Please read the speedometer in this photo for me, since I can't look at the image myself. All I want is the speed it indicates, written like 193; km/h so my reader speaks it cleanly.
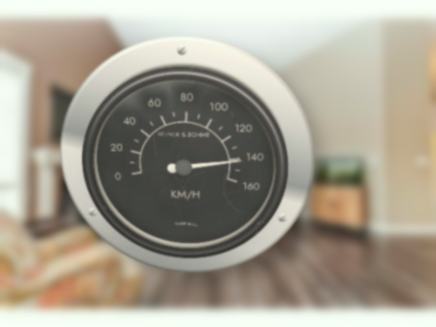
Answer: 140; km/h
